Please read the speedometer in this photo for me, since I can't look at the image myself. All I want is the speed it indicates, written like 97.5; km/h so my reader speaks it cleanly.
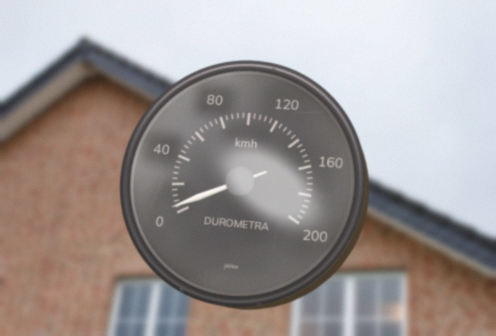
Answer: 4; km/h
